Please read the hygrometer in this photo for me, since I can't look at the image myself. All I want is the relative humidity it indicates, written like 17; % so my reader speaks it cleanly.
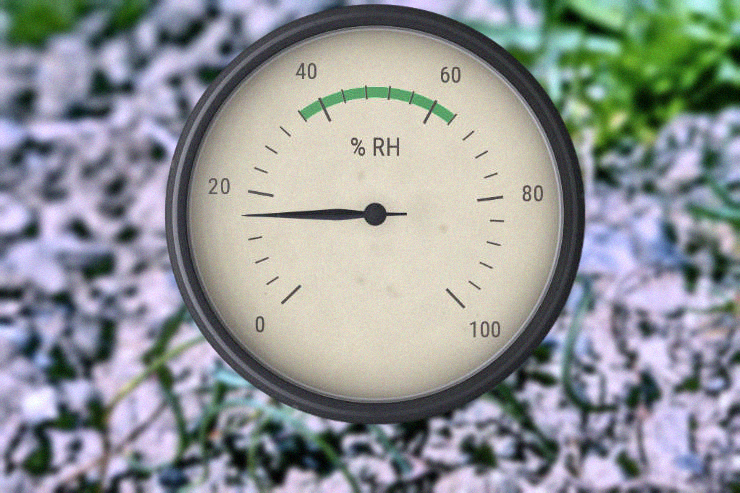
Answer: 16; %
